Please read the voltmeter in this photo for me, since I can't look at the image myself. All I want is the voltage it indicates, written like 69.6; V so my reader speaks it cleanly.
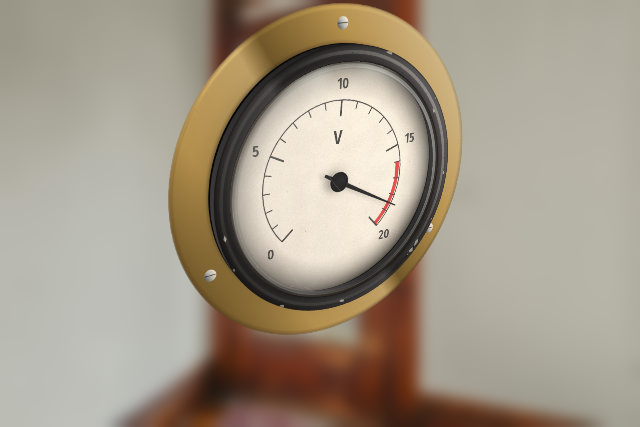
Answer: 18.5; V
